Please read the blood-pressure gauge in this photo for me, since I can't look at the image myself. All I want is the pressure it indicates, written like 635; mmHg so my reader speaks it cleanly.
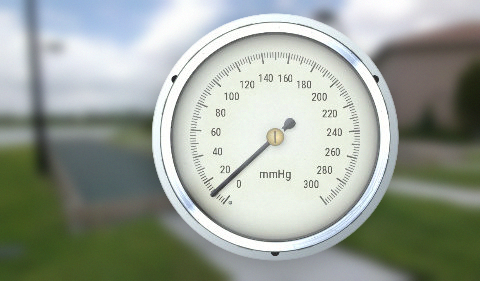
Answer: 10; mmHg
